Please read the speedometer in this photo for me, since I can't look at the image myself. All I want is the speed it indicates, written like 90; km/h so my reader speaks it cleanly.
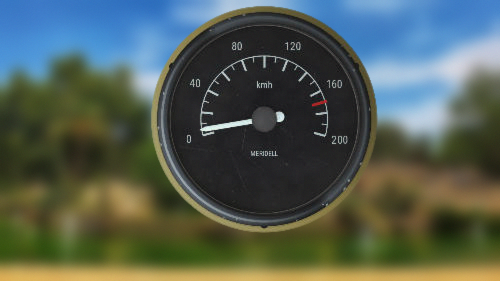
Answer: 5; km/h
